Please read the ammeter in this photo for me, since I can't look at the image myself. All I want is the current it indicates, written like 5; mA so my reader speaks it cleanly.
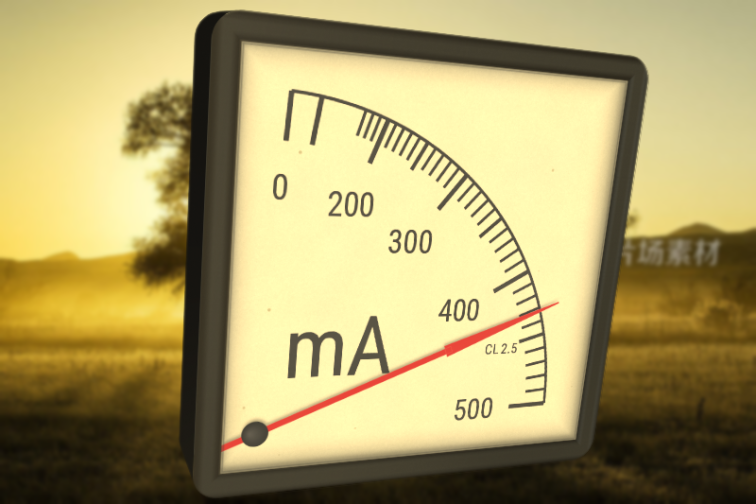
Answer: 430; mA
